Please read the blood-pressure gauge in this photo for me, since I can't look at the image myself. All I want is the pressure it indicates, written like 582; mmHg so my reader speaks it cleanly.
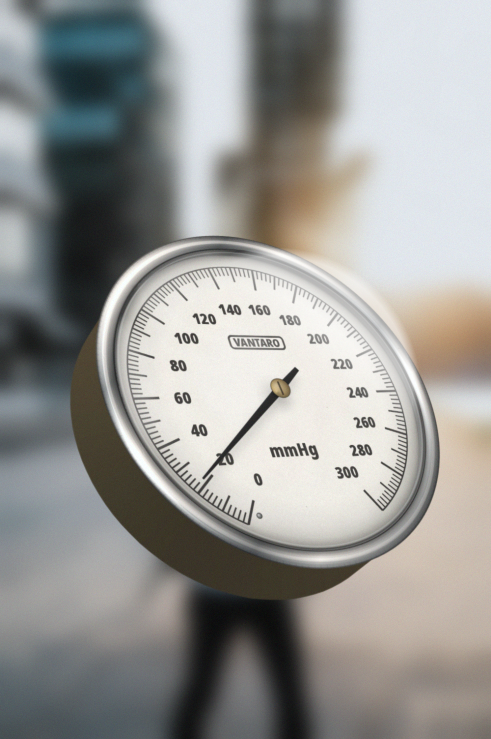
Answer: 22; mmHg
